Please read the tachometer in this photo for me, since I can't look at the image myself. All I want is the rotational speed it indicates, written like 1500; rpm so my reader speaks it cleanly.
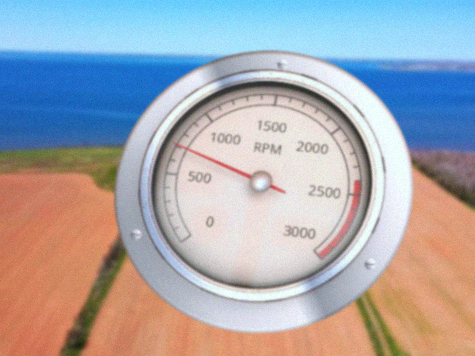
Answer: 700; rpm
